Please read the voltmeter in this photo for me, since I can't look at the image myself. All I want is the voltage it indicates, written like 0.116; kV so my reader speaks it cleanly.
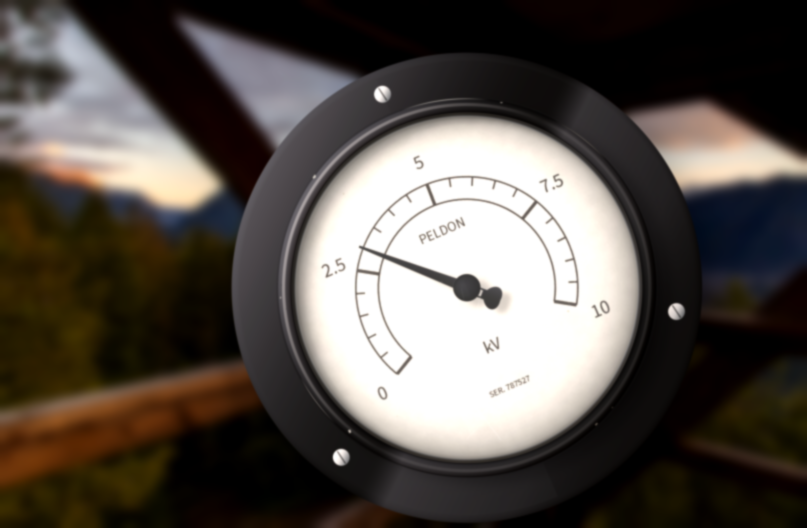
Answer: 3; kV
